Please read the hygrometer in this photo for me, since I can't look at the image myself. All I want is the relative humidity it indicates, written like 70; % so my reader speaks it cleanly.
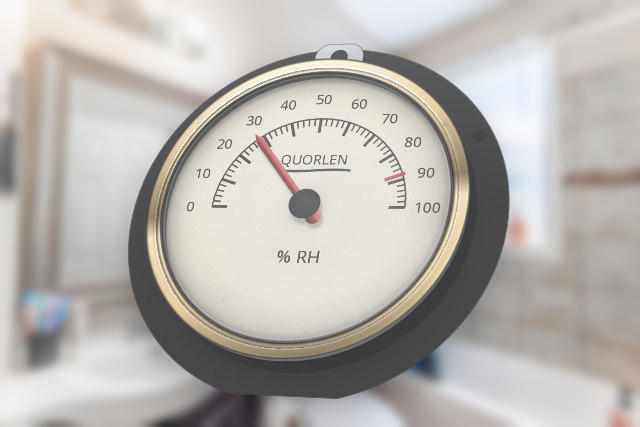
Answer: 28; %
